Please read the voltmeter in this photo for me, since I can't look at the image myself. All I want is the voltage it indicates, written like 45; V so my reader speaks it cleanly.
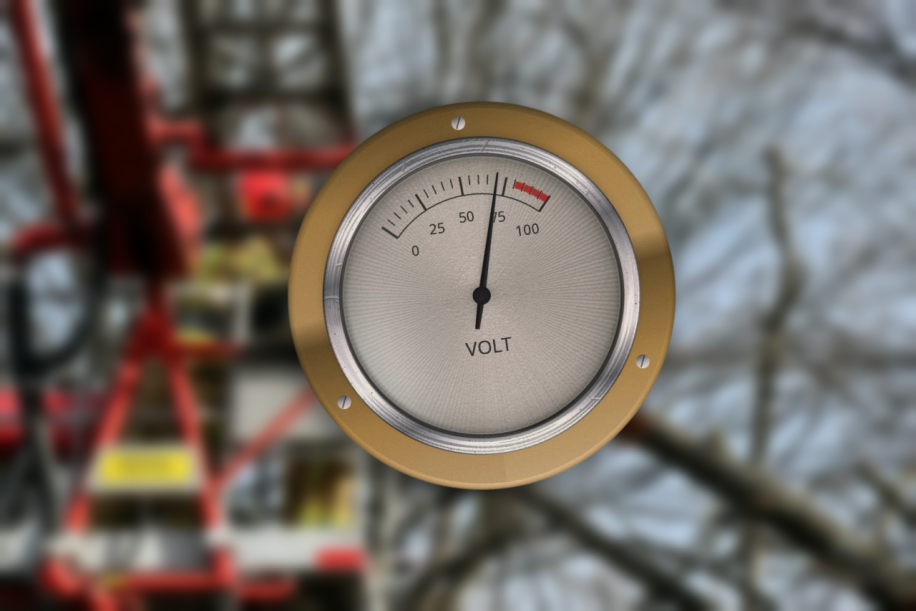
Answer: 70; V
